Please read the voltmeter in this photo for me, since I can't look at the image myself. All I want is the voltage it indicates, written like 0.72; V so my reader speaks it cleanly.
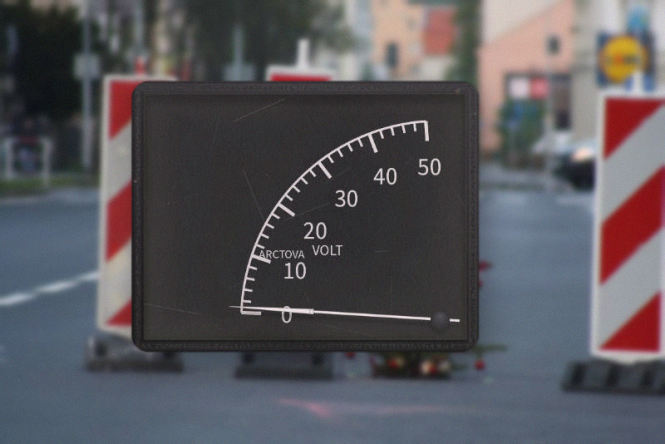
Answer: 1; V
